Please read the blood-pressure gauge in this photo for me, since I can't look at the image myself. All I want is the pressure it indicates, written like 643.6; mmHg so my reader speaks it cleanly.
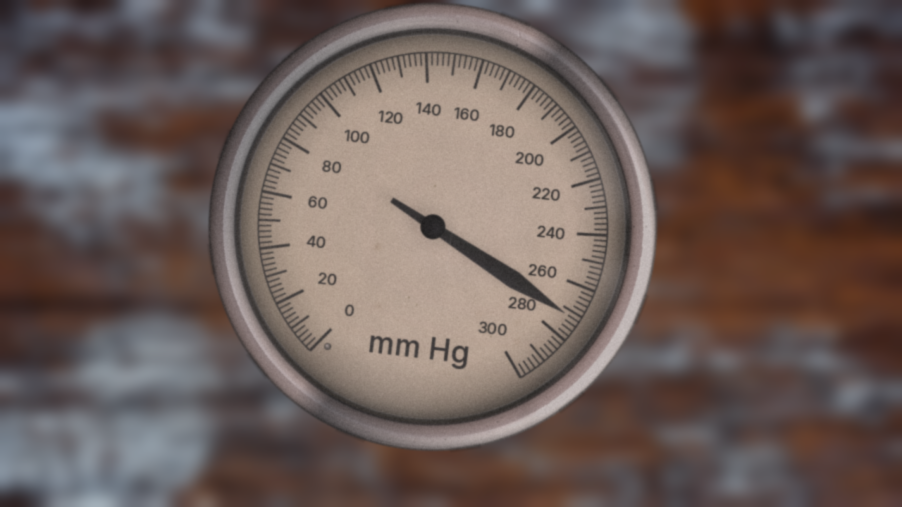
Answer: 272; mmHg
